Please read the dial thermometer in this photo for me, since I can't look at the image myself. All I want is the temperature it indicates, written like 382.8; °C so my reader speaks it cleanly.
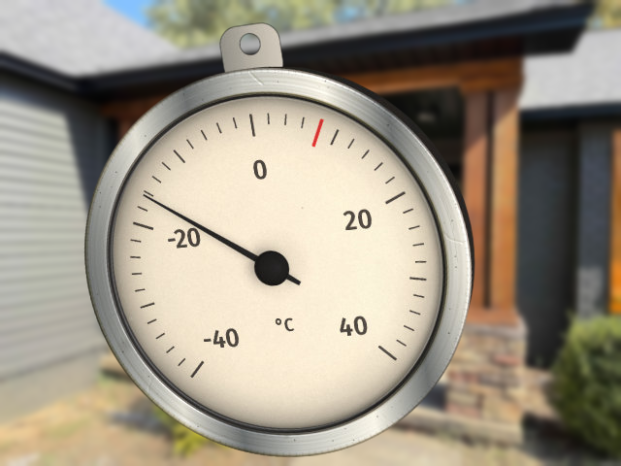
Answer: -16; °C
